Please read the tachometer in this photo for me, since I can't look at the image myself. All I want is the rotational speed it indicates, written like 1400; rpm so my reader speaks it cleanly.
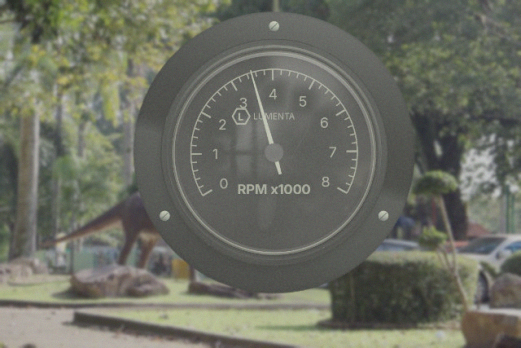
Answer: 3500; rpm
